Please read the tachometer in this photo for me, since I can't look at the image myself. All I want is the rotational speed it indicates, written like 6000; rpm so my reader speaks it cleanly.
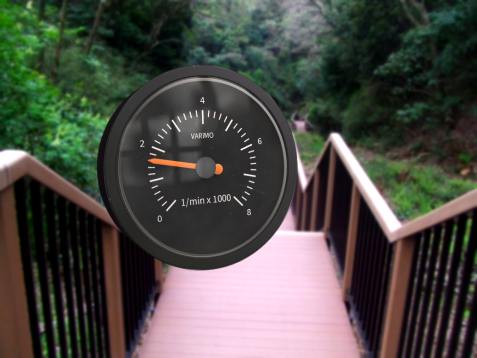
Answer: 1600; rpm
